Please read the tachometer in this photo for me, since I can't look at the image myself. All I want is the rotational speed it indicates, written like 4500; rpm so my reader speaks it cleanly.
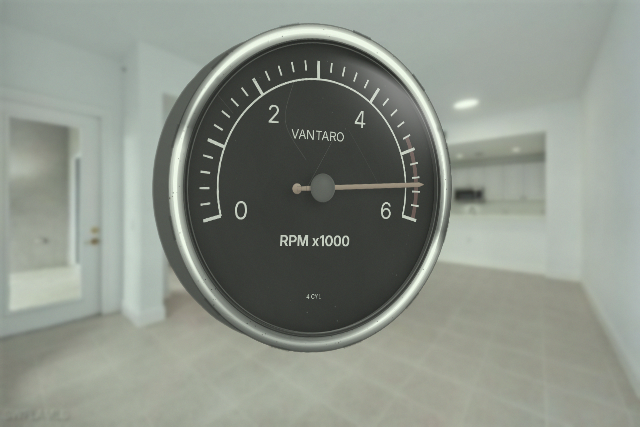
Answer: 5500; rpm
